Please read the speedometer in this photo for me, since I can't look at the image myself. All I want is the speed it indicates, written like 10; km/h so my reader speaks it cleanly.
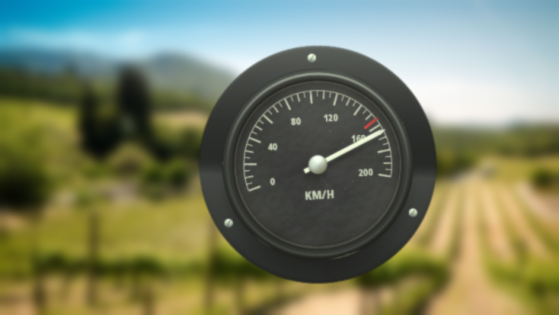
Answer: 165; km/h
